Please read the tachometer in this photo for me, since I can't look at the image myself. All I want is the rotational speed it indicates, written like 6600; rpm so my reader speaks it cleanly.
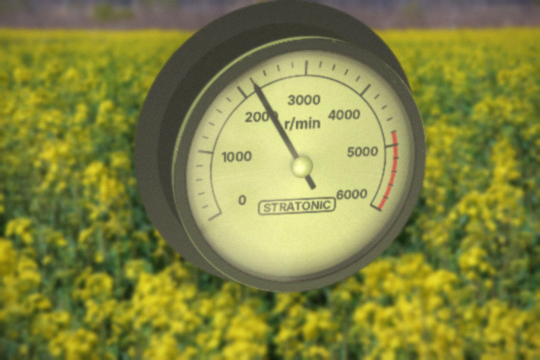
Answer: 2200; rpm
